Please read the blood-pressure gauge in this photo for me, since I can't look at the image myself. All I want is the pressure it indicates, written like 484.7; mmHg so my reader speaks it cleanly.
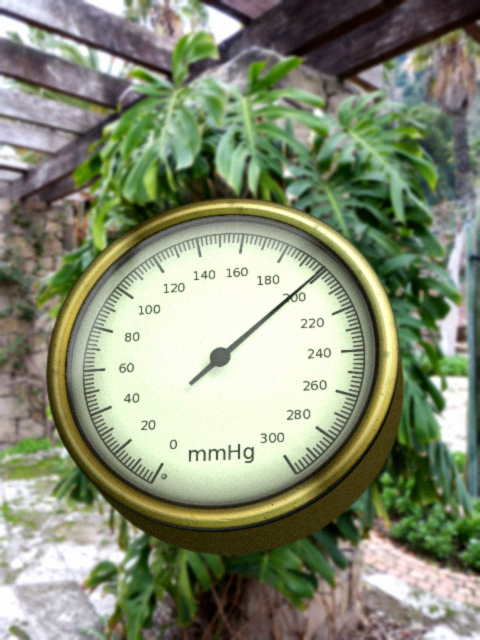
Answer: 200; mmHg
